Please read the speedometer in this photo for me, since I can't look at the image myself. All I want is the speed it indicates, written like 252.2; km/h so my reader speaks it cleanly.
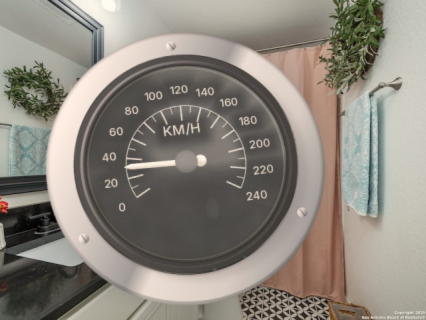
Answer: 30; km/h
